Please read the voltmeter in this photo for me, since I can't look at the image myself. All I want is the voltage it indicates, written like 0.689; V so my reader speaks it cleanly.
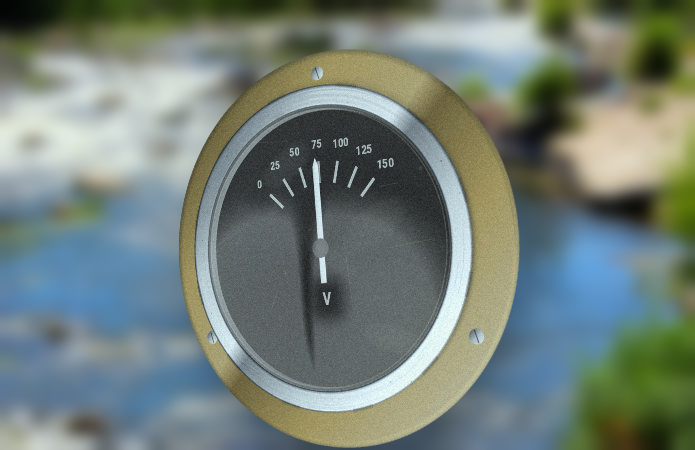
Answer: 75; V
